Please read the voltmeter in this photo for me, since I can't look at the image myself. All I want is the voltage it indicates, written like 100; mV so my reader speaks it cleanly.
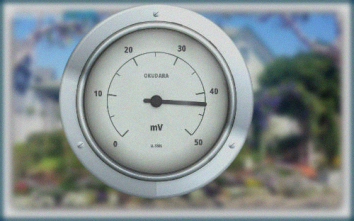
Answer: 42.5; mV
